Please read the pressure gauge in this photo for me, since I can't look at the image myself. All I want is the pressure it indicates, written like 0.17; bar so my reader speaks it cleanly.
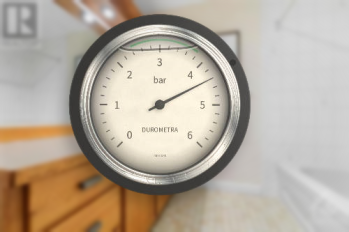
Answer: 4.4; bar
